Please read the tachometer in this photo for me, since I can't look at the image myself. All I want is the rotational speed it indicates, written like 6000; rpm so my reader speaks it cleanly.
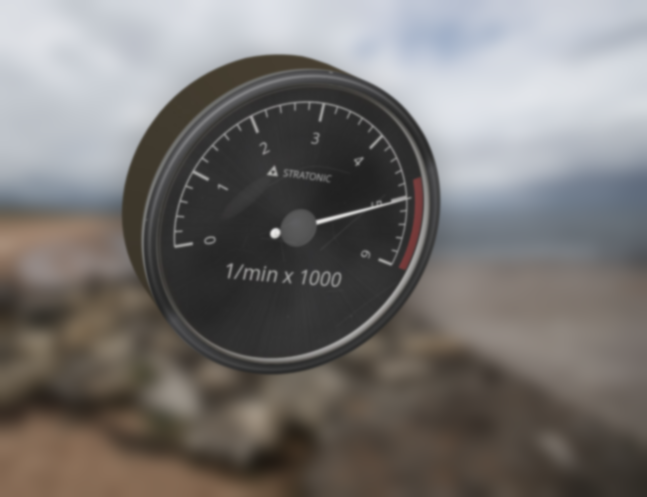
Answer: 5000; rpm
